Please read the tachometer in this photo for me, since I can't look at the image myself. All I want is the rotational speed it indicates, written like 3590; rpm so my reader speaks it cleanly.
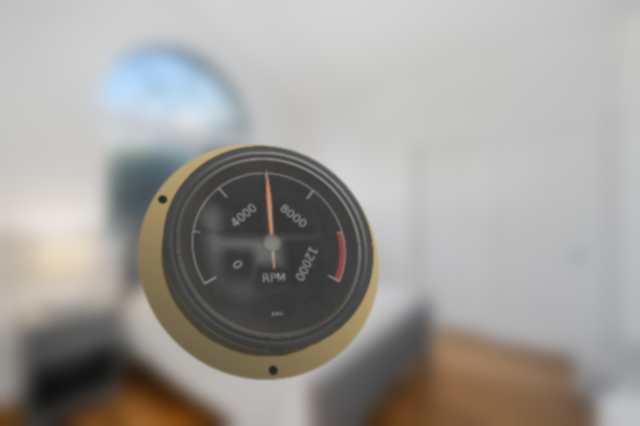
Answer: 6000; rpm
